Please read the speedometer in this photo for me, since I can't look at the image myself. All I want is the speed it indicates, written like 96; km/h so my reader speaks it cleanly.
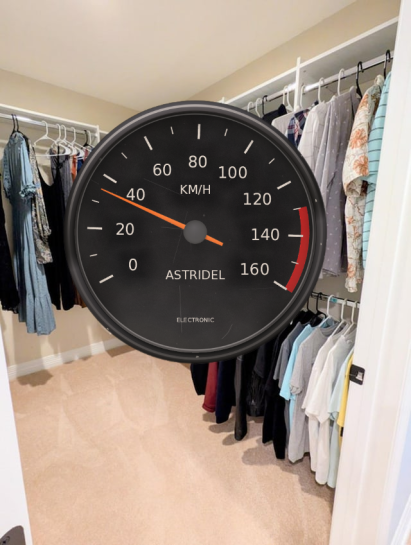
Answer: 35; km/h
